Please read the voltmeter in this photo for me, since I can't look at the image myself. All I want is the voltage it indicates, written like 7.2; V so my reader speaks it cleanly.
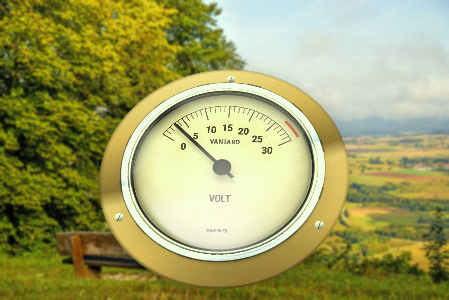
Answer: 3; V
